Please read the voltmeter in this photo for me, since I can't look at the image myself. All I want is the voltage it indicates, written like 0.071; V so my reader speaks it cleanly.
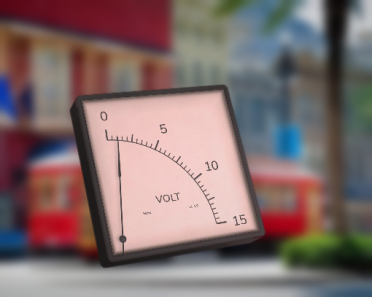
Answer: 1; V
